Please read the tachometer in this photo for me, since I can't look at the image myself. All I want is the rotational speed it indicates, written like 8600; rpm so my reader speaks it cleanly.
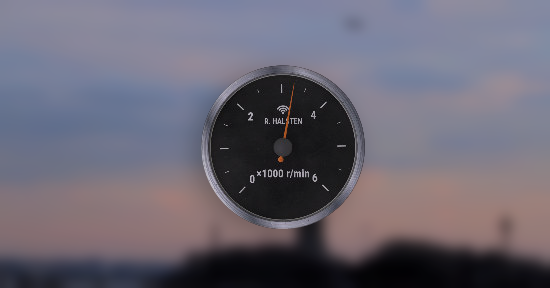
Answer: 3250; rpm
